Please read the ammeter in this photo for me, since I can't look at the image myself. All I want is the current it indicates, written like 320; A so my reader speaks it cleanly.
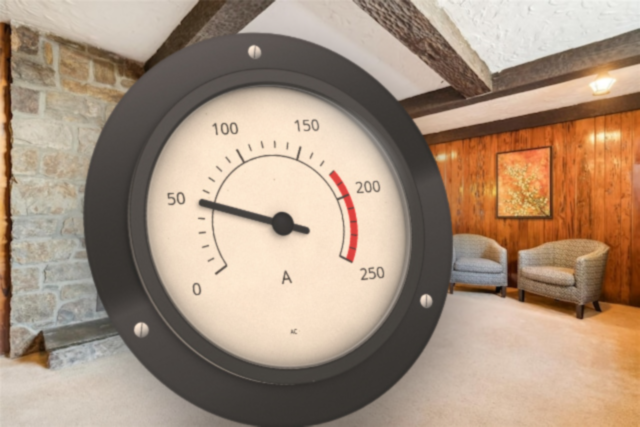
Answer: 50; A
